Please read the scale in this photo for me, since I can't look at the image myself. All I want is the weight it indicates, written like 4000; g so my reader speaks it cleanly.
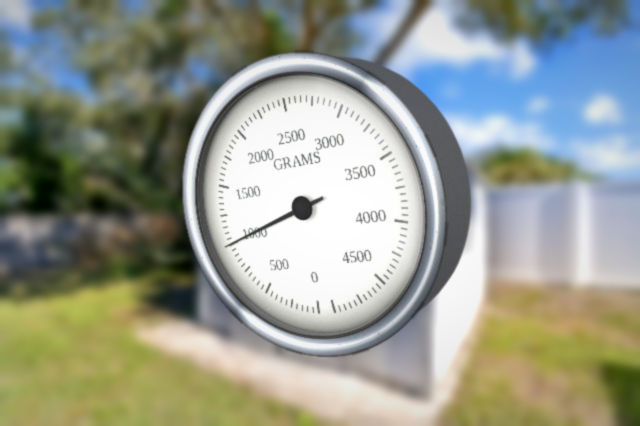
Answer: 1000; g
